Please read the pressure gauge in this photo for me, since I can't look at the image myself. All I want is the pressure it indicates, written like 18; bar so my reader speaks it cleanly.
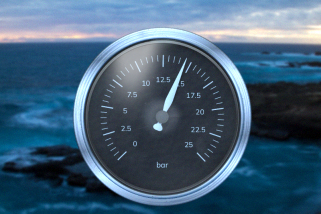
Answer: 14.5; bar
